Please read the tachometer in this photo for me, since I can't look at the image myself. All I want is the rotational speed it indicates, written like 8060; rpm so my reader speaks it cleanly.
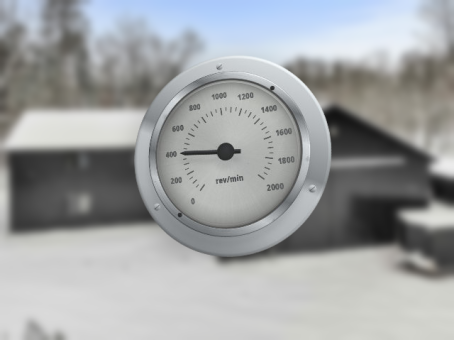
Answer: 400; rpm
